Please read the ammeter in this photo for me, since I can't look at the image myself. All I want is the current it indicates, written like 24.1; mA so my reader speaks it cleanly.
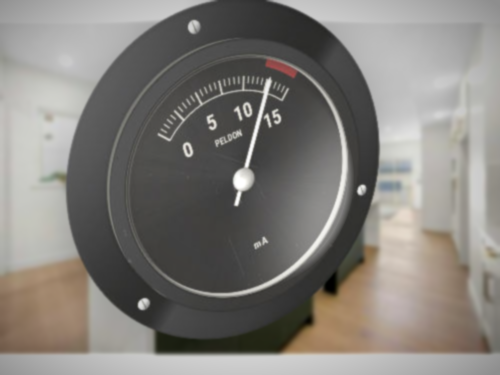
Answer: 12.5; mA
